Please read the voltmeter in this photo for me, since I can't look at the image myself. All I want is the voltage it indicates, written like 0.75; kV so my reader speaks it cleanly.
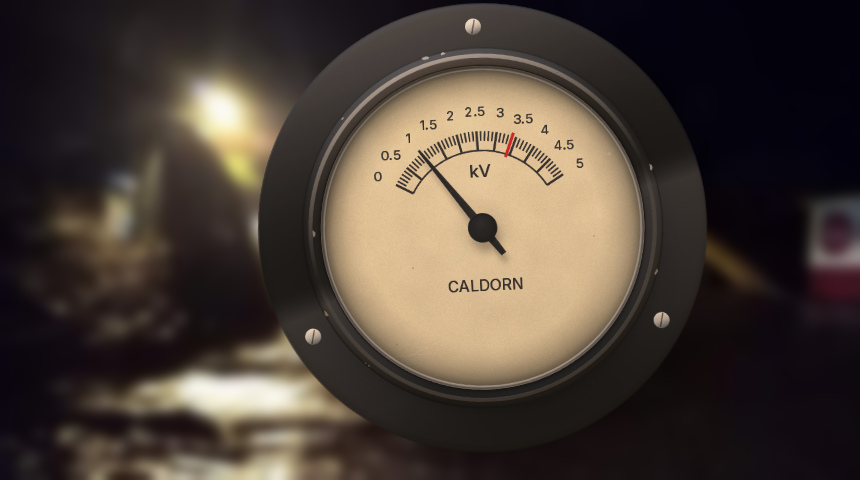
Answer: 1; kV
